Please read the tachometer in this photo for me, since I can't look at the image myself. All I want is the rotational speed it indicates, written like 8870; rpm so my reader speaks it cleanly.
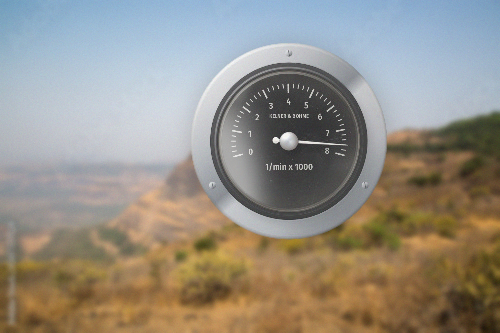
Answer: 7600; rpm
